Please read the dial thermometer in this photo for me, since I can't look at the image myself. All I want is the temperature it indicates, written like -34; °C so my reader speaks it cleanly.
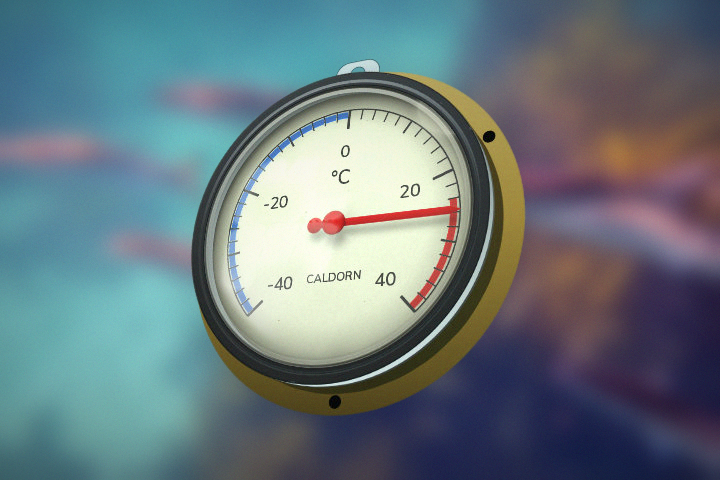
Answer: 26; °C
